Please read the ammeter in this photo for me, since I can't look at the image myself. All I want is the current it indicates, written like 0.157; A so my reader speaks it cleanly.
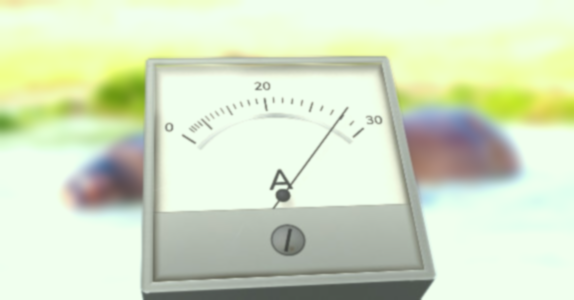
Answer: 28; A
